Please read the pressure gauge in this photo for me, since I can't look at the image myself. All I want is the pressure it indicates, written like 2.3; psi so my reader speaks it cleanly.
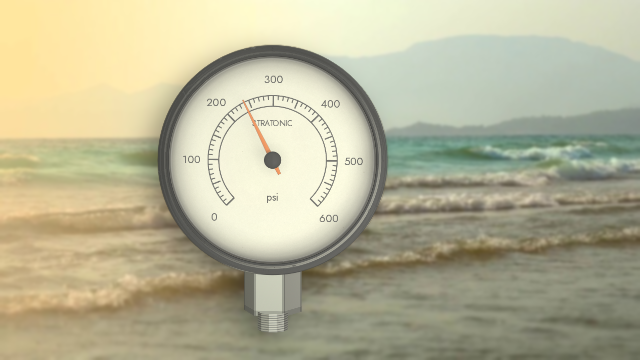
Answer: 240; psi
